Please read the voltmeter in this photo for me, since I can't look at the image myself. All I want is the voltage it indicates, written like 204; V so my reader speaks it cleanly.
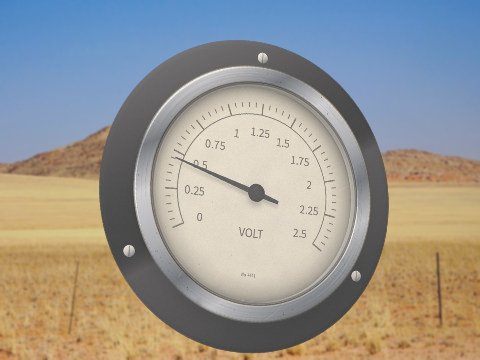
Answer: 0.45; V
